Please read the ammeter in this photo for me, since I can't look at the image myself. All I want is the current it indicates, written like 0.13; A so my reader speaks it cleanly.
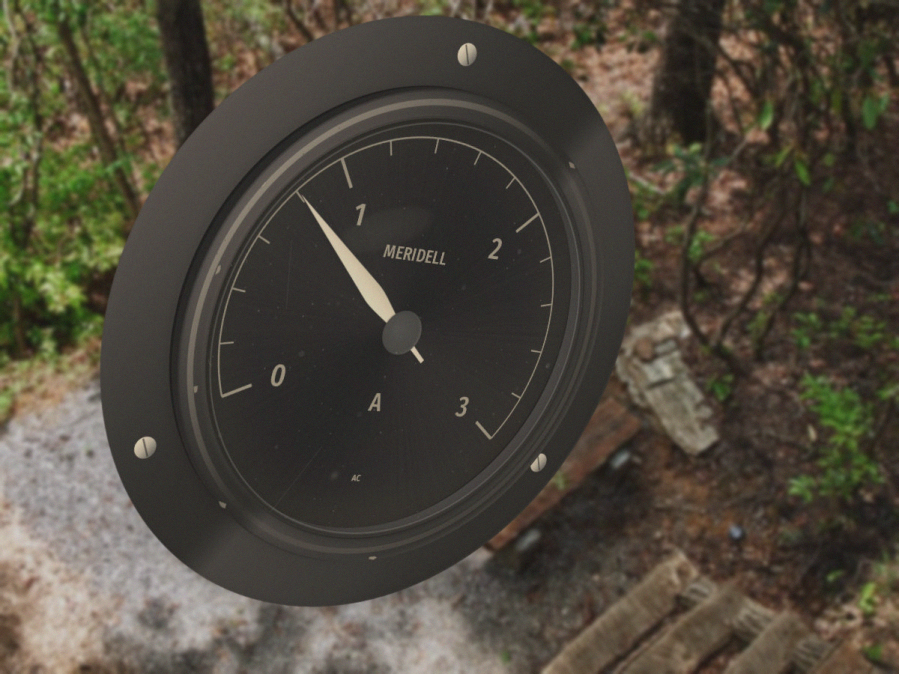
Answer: 0.8; A
